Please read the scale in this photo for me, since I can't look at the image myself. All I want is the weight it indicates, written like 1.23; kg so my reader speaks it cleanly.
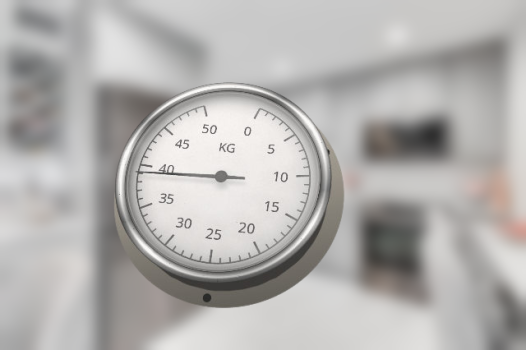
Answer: 39; kg
